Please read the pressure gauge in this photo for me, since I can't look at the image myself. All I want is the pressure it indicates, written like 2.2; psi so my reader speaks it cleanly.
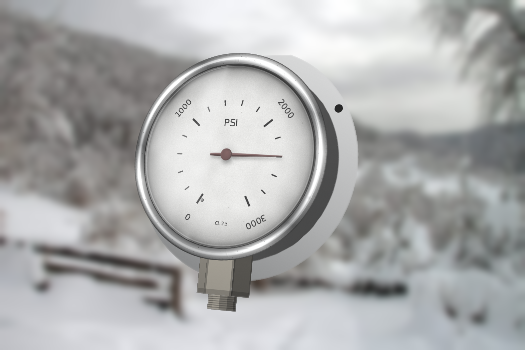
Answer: 2400; psi
